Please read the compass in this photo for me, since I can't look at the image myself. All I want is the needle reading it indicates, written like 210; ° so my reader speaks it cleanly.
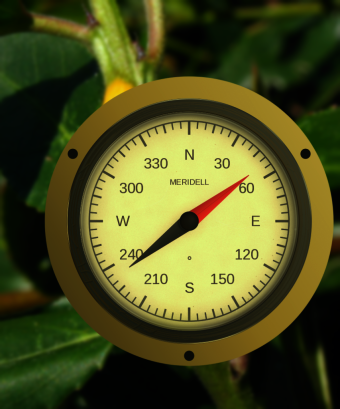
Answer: 52.5; °
